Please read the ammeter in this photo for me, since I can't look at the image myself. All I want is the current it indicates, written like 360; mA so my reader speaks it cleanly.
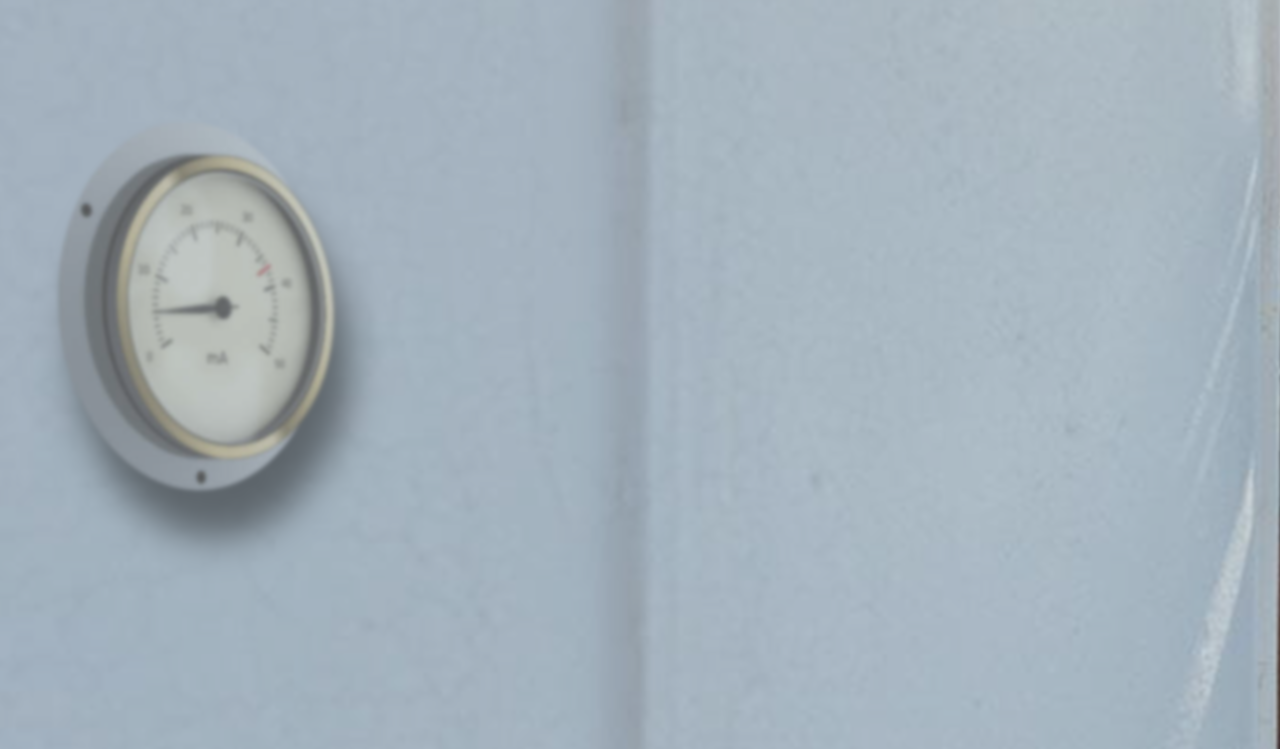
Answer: 5; mA
